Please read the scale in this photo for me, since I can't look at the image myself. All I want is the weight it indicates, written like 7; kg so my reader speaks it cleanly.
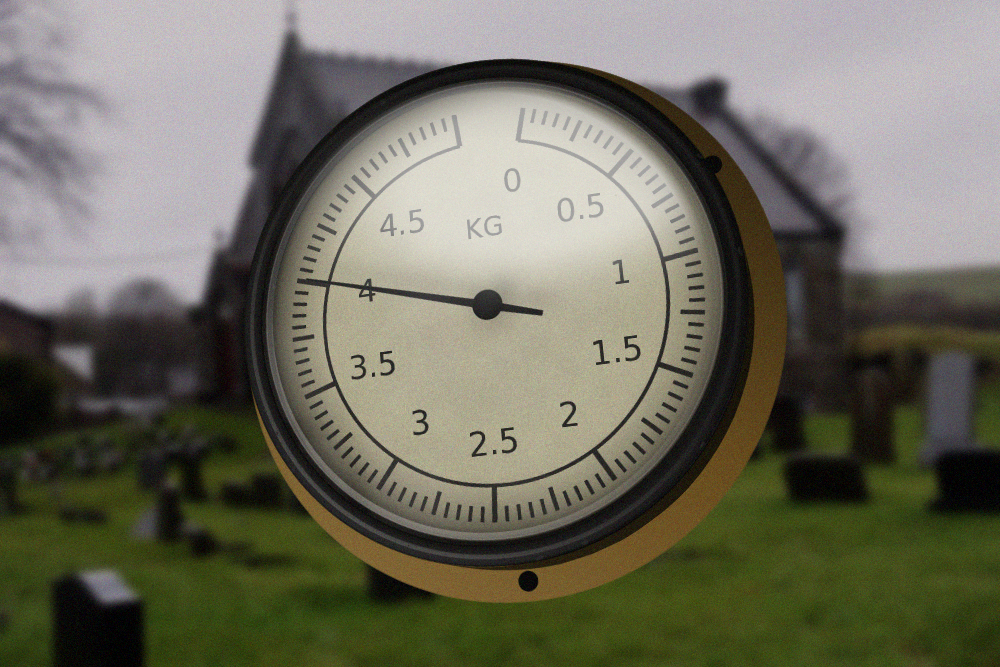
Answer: 4; kg
